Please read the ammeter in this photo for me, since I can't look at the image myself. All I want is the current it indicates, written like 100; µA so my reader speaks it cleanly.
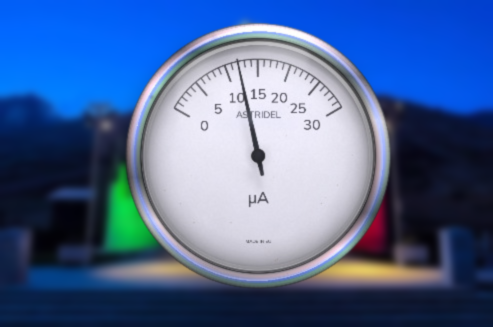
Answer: 12; µA
